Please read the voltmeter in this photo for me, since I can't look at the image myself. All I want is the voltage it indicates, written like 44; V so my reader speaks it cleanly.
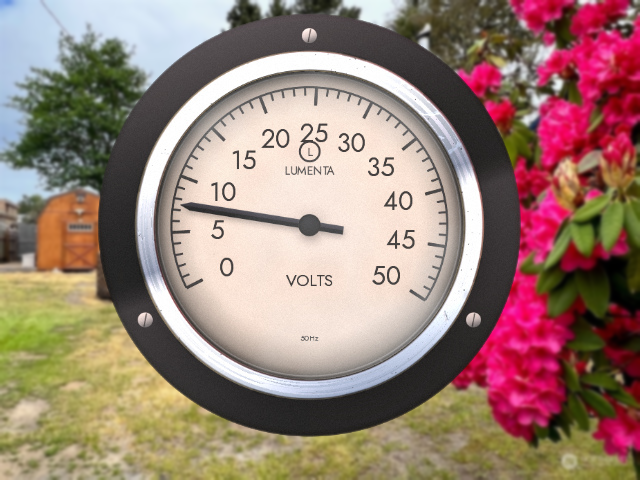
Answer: 7.5; V
